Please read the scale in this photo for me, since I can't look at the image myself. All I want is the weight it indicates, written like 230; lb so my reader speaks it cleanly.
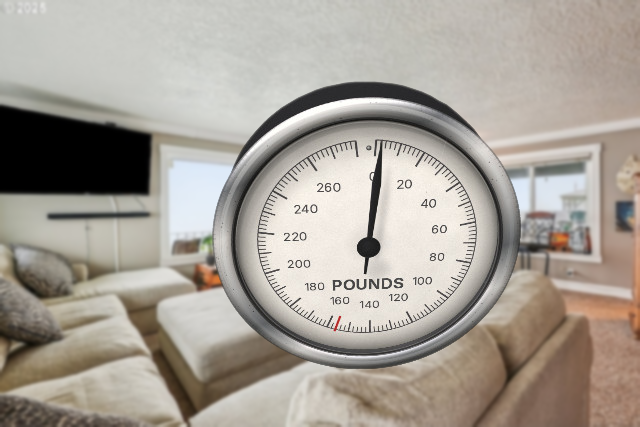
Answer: 2; lb
